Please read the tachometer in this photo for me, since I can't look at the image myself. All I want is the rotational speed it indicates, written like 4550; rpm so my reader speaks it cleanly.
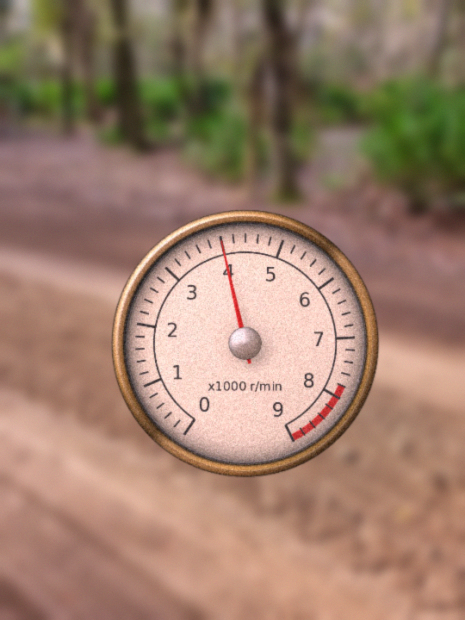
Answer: 4000; rpm
